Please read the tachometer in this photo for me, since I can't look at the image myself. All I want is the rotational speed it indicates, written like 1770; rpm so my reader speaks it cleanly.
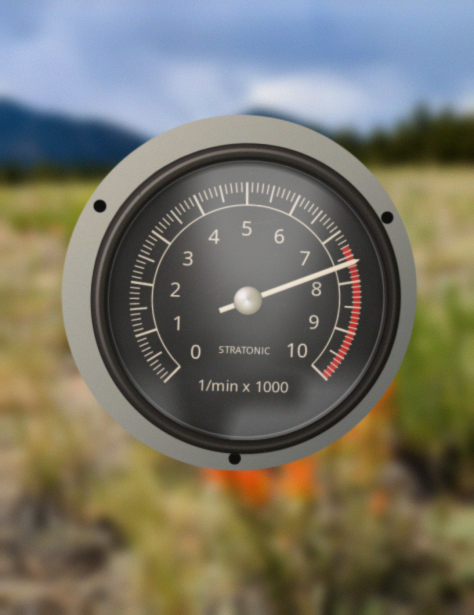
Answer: 7600; rpm
